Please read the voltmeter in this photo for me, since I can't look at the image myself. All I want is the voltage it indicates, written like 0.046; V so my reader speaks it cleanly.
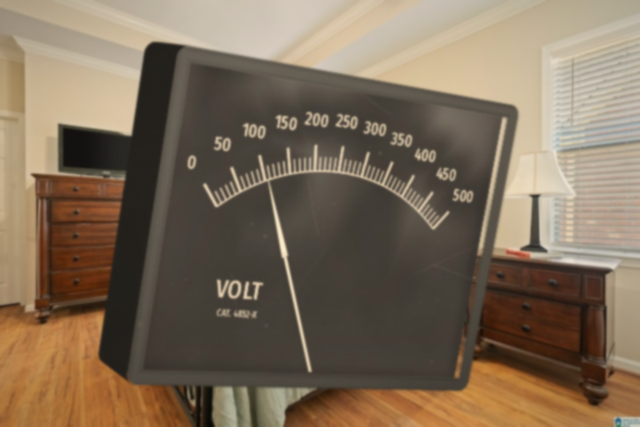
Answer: 100; V
